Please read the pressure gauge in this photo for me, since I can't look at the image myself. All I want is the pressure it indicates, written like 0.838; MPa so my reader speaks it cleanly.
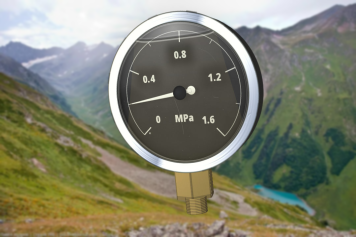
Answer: 0.2; MPa
